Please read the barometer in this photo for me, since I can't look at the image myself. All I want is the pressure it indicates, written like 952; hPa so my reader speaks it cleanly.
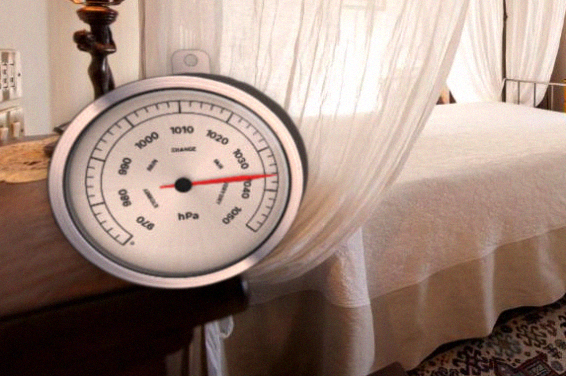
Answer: 1036; hPa
